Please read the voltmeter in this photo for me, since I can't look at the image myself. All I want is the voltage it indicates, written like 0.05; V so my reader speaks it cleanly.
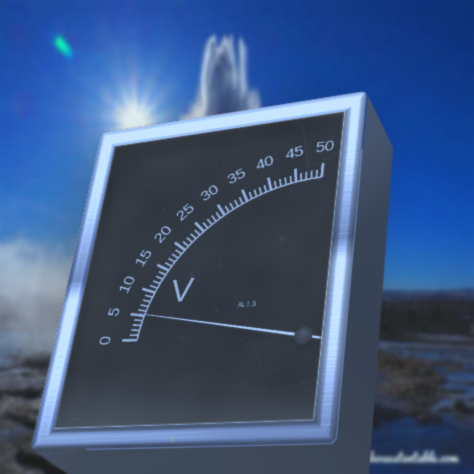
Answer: 5; V
